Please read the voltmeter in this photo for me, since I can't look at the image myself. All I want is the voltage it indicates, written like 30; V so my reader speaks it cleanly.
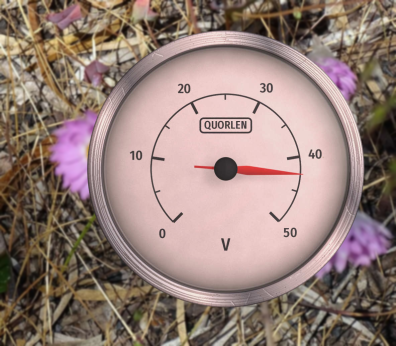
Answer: 42.5; V
